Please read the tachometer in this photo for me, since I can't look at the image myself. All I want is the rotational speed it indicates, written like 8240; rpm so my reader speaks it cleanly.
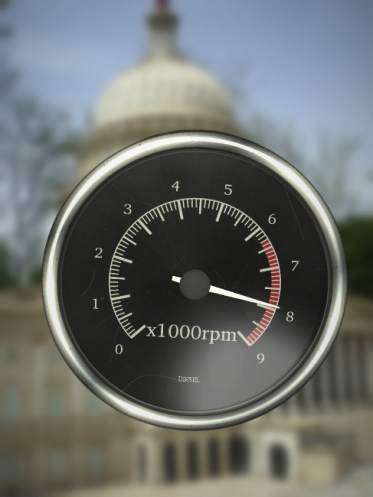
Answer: 7900; rpm
